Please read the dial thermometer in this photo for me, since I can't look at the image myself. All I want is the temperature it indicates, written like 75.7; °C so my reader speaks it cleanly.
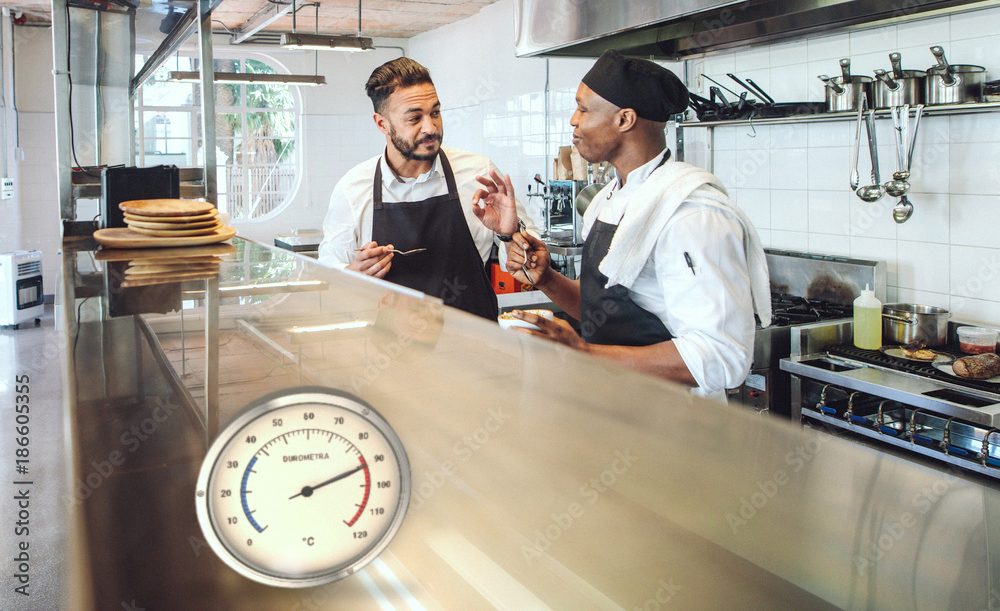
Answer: 90; °C
